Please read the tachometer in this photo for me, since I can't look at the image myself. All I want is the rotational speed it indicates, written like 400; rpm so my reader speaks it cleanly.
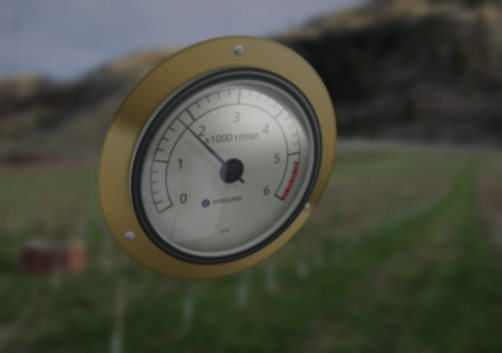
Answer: 1800; rpm
